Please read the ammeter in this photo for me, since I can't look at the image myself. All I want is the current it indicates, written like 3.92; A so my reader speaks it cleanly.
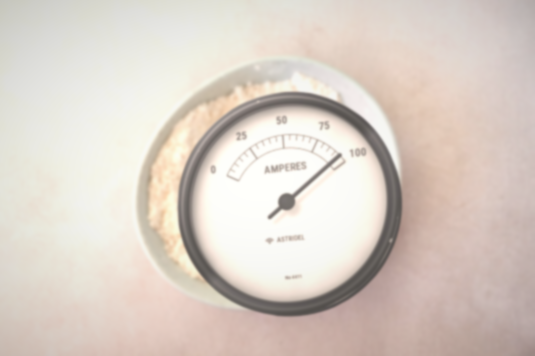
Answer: 95; A
